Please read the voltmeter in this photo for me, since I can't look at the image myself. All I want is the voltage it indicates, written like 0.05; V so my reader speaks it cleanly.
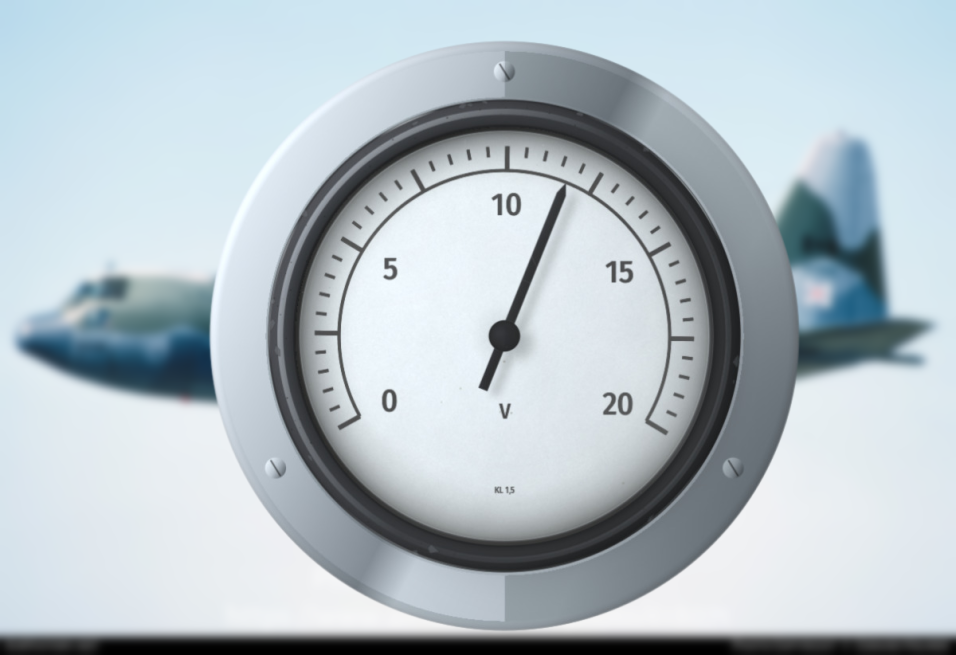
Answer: 11.75; V
